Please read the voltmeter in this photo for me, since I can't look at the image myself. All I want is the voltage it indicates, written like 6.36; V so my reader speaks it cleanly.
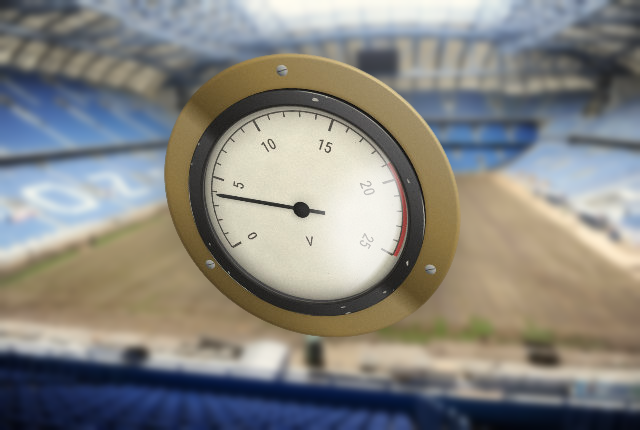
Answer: 4; V
